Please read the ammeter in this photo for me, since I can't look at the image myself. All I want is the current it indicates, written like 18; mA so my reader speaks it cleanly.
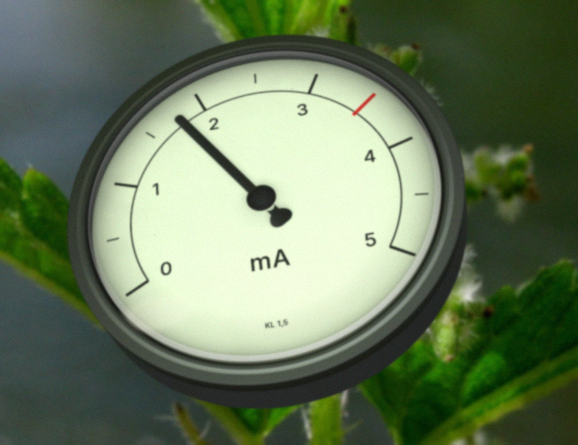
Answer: 1.75; mA
